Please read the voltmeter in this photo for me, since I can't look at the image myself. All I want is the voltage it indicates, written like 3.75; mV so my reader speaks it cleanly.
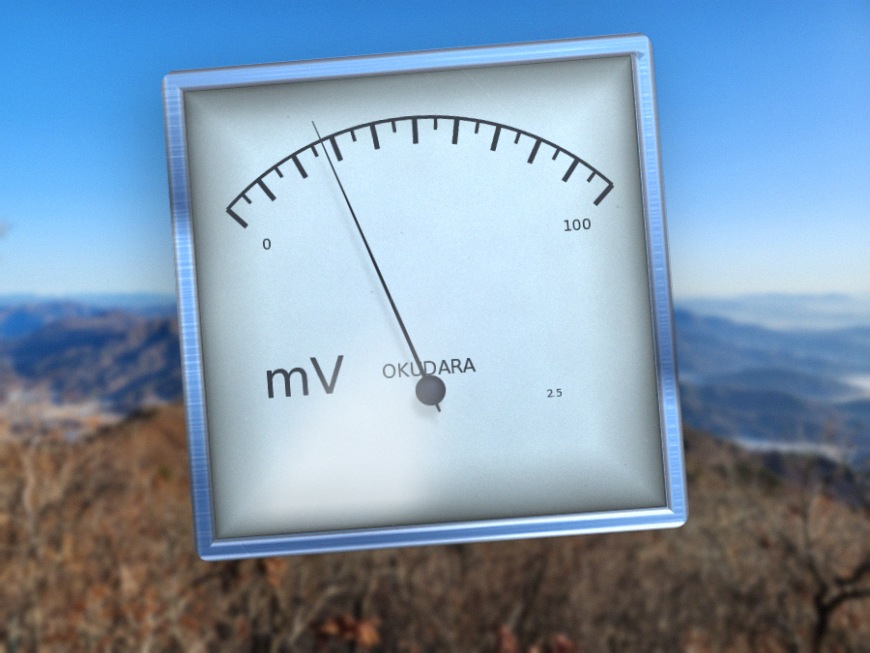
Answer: 27.5; mV
